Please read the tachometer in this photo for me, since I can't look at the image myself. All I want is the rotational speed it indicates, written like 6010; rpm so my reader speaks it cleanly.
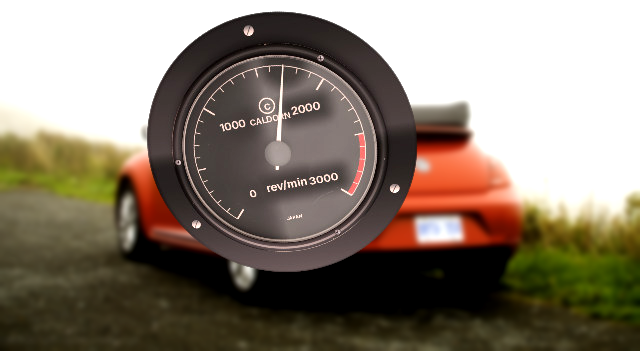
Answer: 1700; rpm
